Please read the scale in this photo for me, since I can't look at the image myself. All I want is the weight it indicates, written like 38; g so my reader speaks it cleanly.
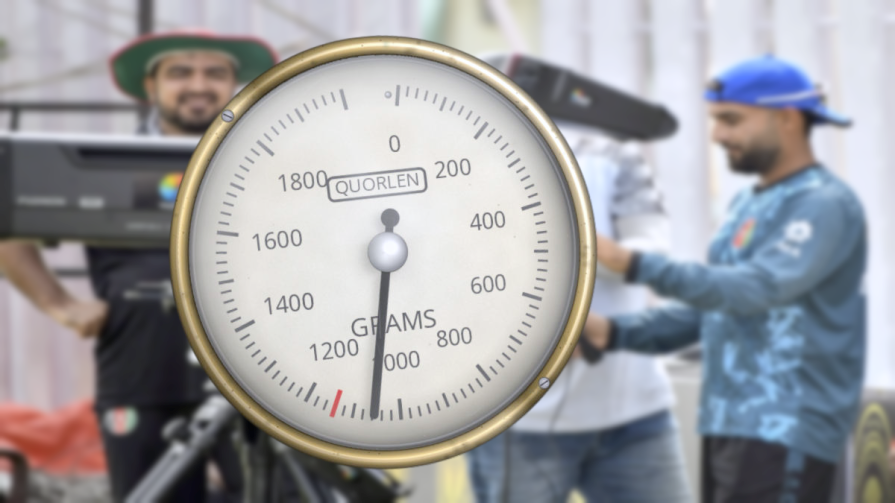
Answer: 1060; g
